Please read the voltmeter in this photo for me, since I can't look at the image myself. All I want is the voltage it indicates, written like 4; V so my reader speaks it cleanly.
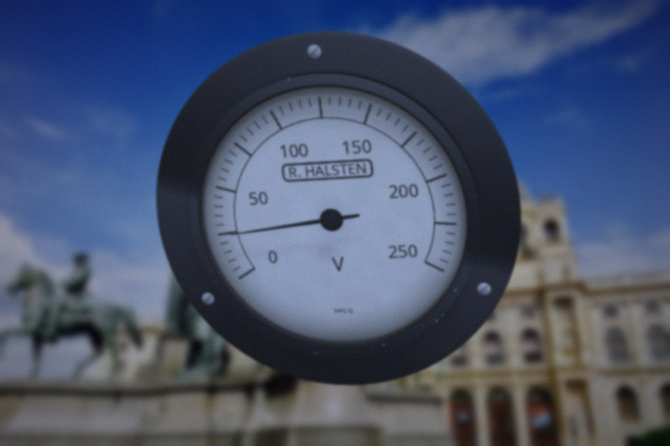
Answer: 25; V
